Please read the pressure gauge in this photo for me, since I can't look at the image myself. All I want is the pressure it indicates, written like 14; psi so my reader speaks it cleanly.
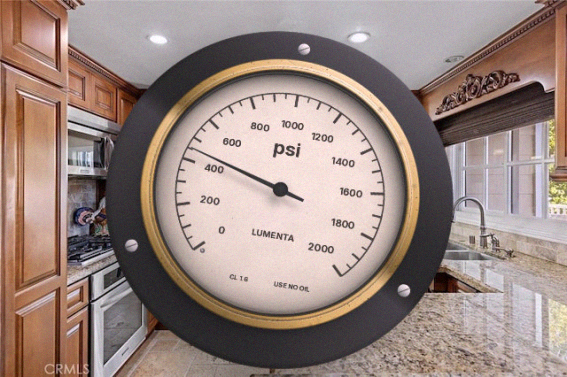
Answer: 450; psi
